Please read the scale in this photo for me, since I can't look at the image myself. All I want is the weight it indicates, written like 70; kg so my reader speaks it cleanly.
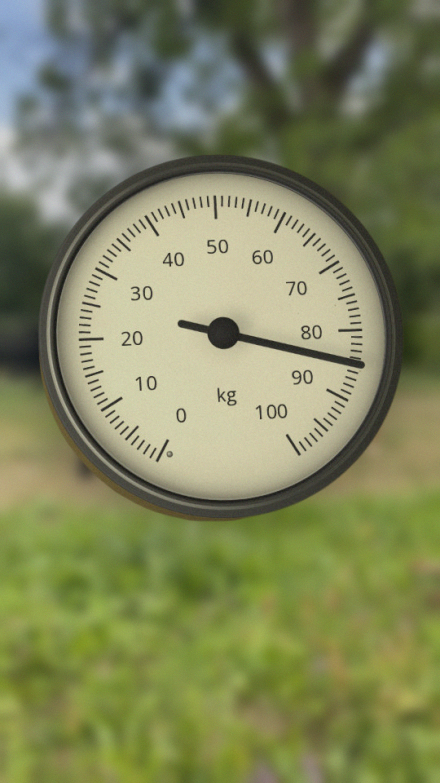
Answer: 85; kg
